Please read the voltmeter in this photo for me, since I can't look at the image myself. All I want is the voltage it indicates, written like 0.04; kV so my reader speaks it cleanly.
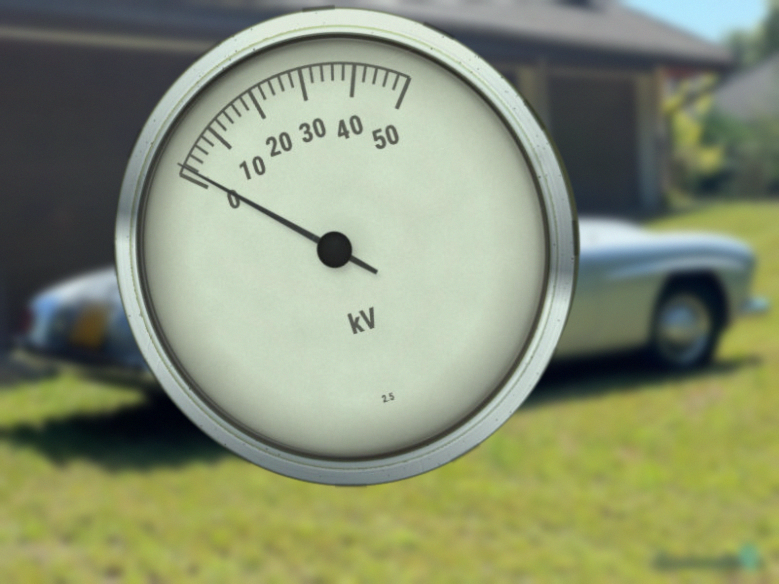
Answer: 2; kV
